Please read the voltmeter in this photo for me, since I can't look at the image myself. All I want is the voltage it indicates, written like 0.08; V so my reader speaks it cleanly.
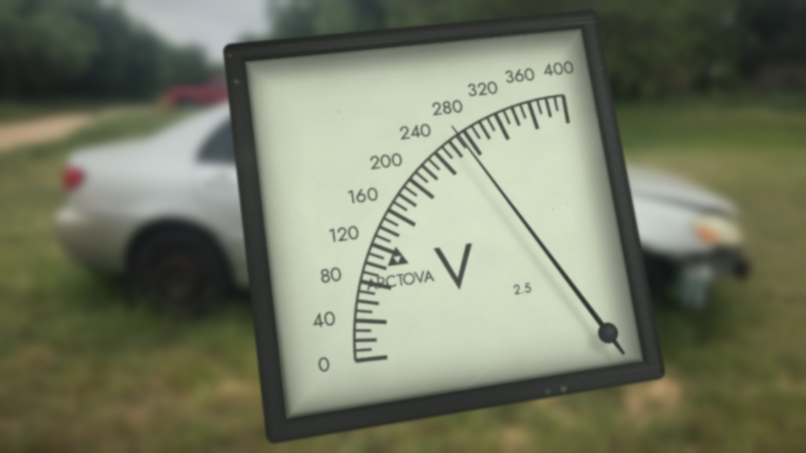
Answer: 270; V
